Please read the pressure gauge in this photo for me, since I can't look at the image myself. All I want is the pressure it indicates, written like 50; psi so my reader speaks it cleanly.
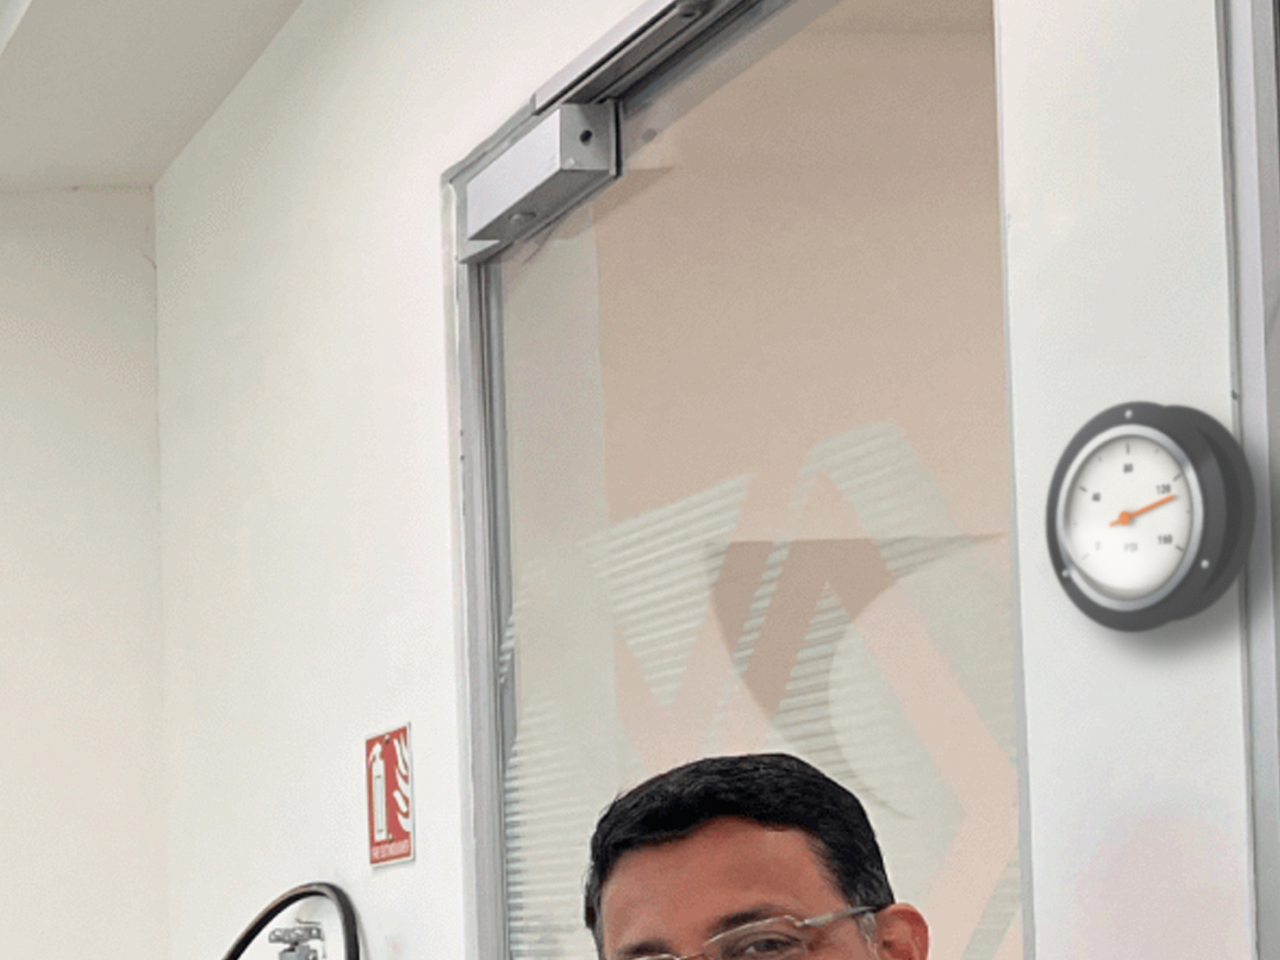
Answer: 130; psi
